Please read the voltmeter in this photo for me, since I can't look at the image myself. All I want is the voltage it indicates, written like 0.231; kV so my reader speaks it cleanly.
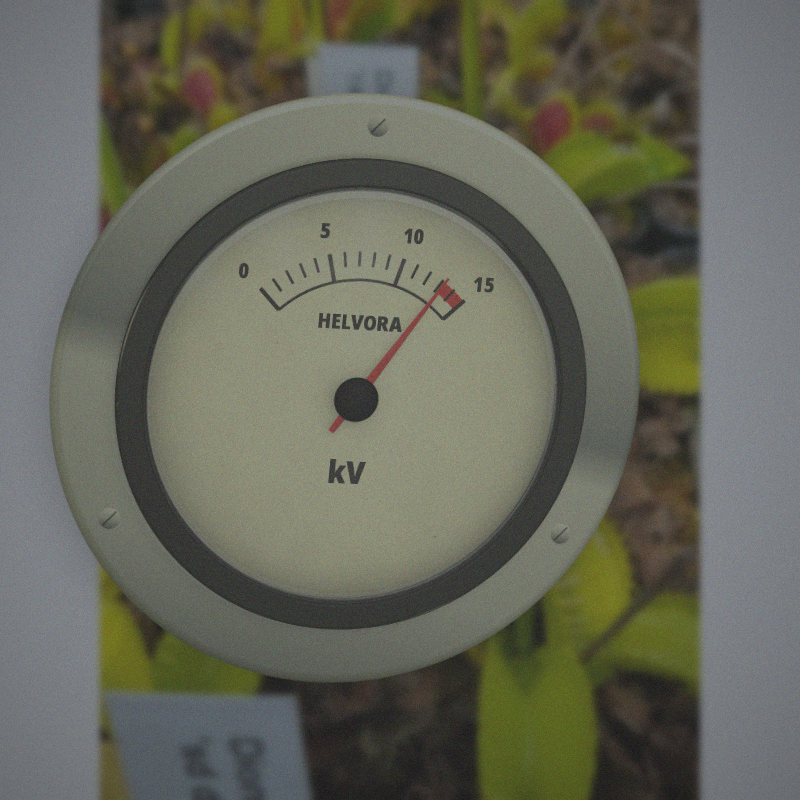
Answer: 13; kV
